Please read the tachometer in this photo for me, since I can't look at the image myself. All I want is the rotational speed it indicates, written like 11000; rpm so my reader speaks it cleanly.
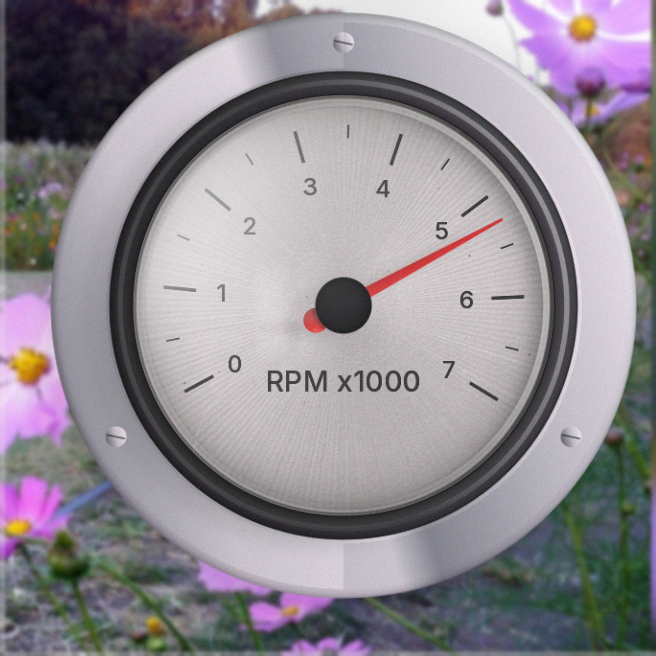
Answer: 5250; rpm
